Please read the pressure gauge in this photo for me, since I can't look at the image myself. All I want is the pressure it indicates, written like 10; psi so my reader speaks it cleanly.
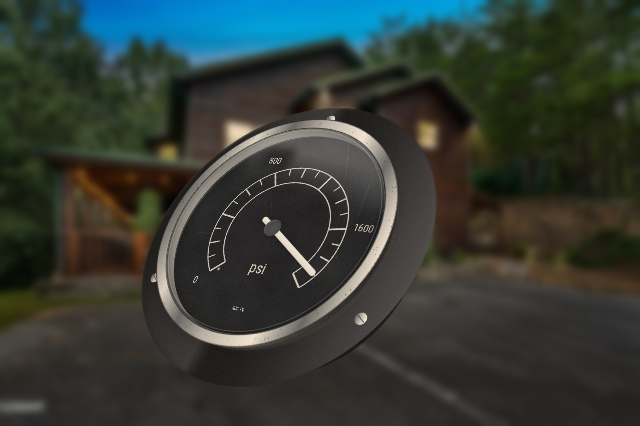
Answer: 1900; psi
